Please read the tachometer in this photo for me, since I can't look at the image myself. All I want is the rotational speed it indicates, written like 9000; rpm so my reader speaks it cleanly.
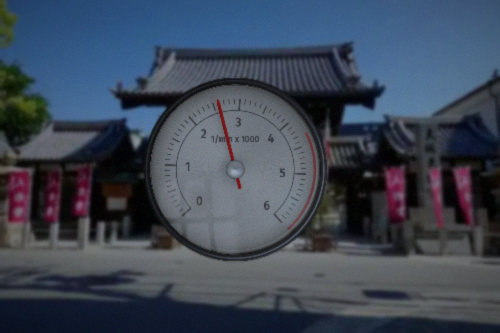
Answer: 2600; rpm
